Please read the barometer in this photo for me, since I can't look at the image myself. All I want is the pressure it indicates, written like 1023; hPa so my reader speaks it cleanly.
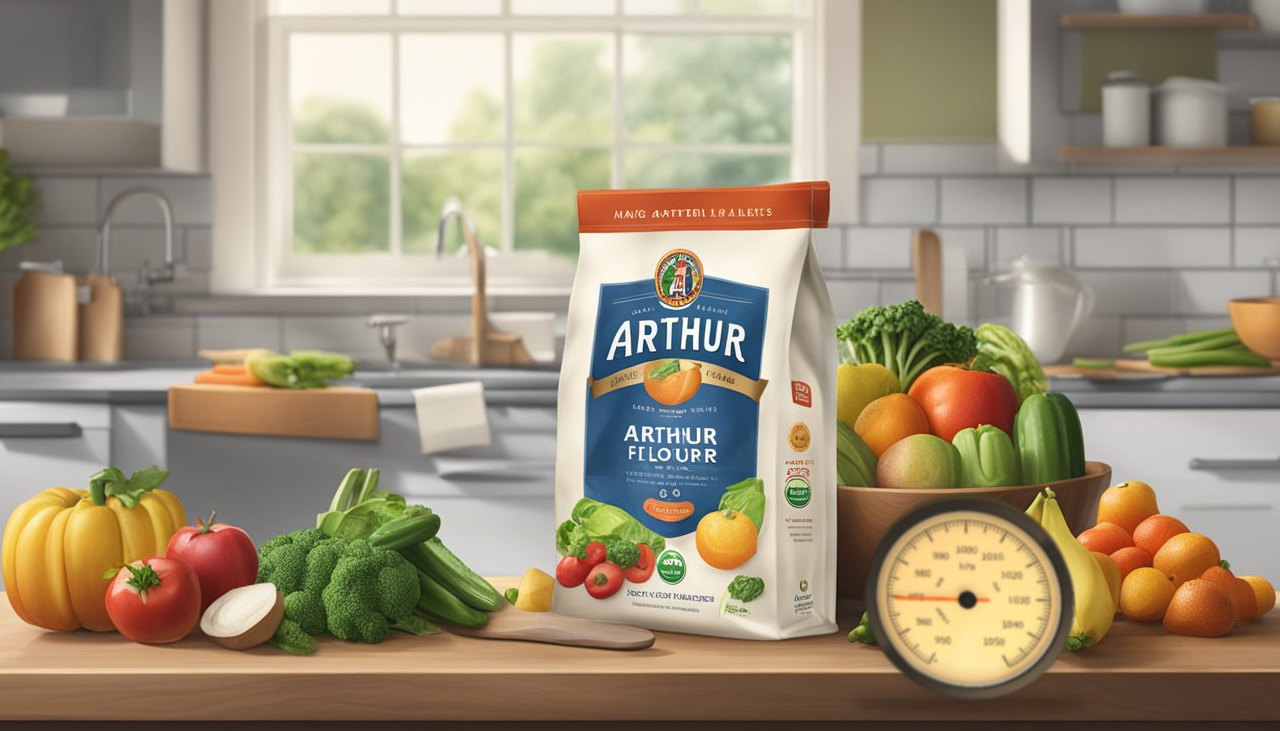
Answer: 970; hPa
